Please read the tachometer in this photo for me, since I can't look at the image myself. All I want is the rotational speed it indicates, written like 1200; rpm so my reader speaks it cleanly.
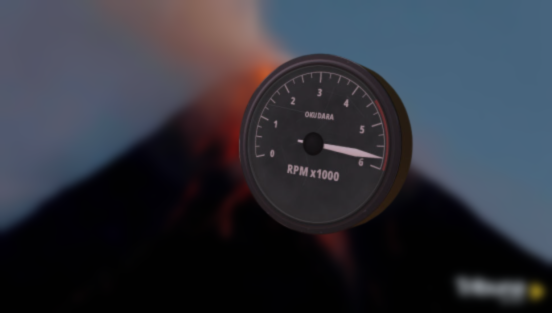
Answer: 5750; rpm
